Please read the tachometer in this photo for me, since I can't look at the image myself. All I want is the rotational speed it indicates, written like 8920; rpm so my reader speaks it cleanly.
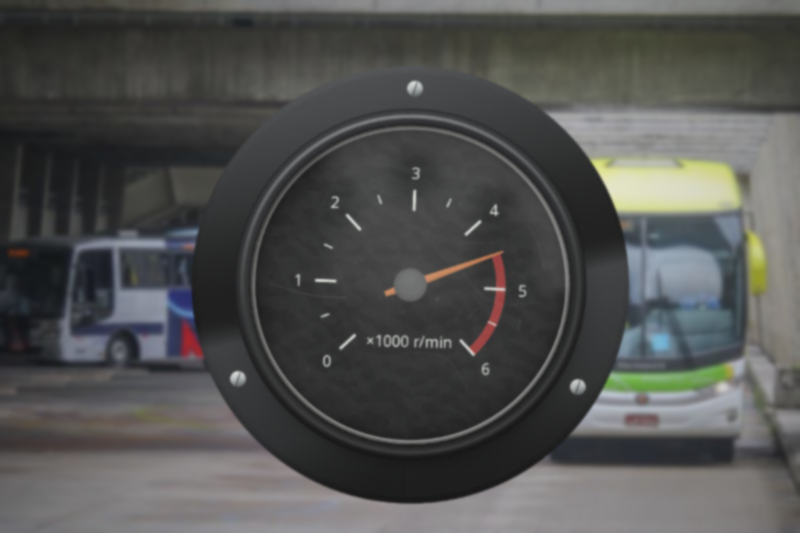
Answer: 4500; rpm
